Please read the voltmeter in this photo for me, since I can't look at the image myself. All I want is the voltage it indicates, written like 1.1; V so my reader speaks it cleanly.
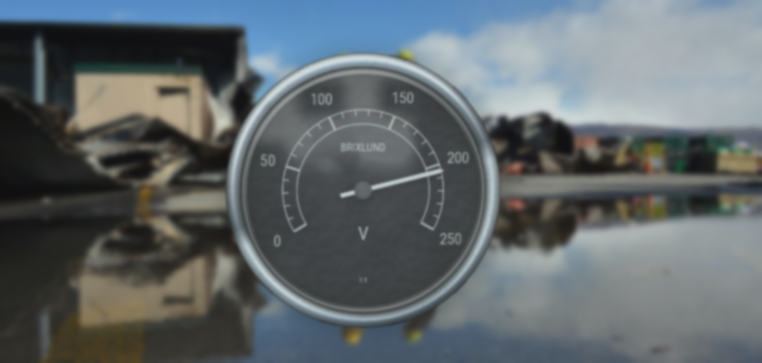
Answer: 205; V
